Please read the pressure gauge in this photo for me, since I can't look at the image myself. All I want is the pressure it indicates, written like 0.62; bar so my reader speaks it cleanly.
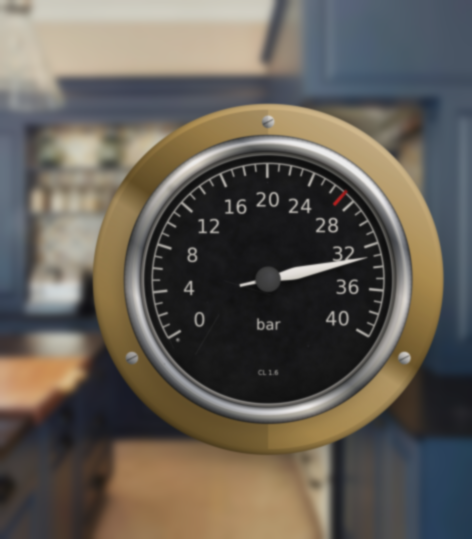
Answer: 33; bar
